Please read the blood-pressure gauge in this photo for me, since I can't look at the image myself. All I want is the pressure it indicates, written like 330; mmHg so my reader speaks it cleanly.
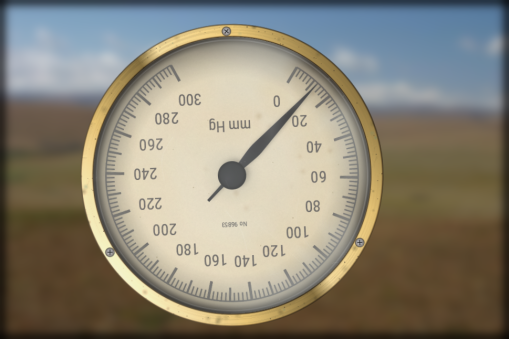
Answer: 12; mmHg
